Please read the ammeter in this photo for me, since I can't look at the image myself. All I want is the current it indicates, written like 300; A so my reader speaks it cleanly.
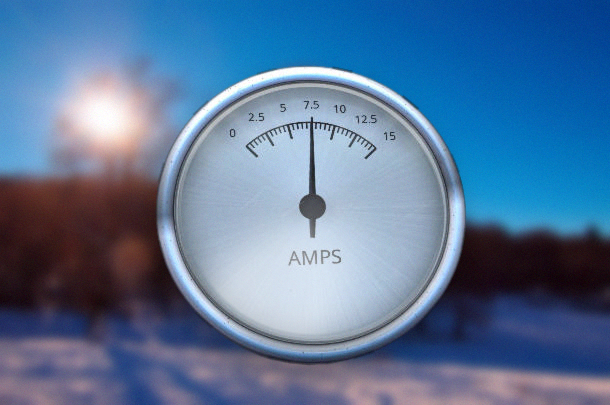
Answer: 7.5; A
